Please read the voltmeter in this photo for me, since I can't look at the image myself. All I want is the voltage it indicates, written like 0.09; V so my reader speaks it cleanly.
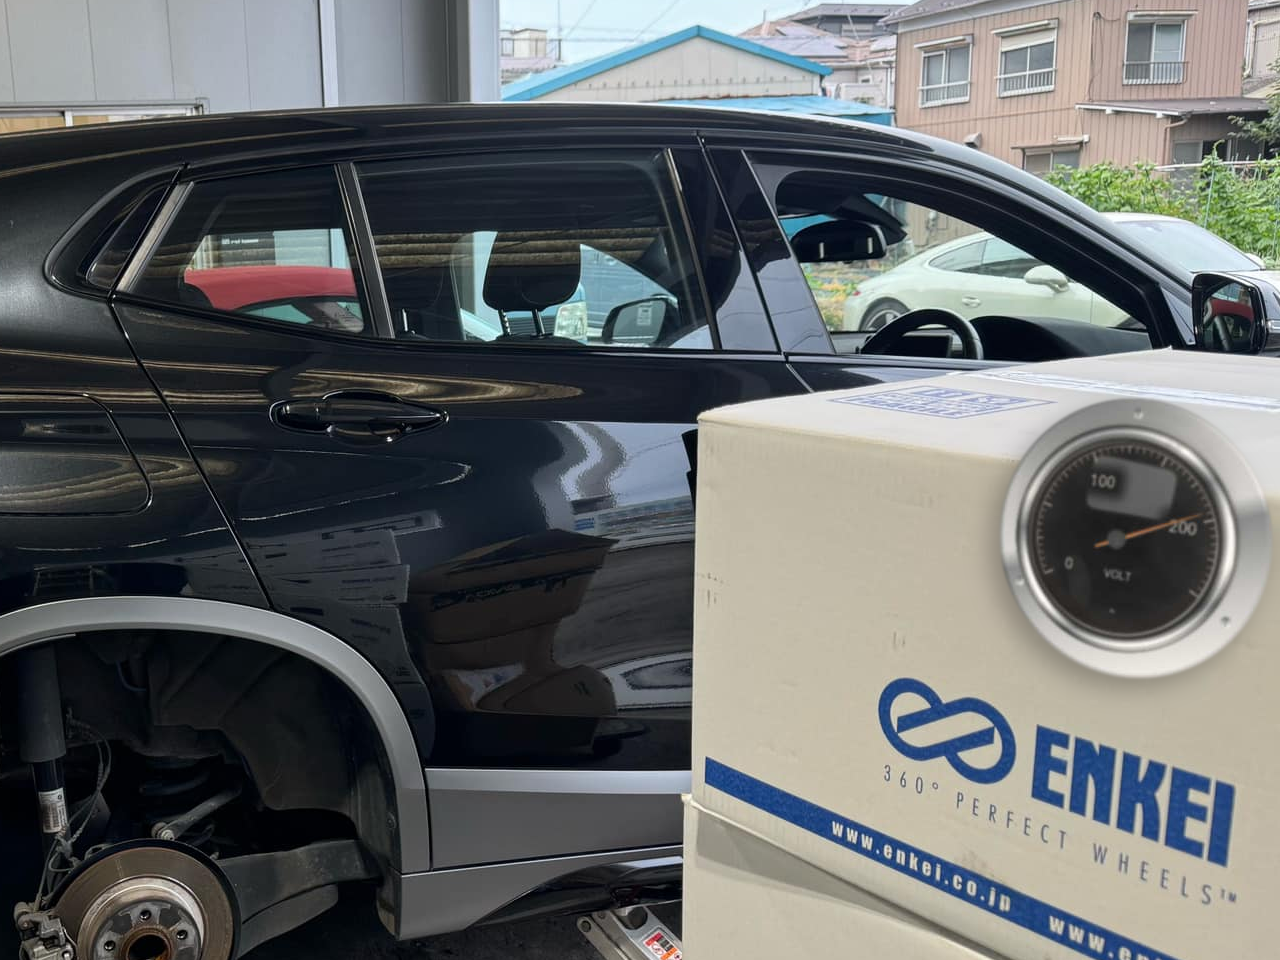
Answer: 195; V
